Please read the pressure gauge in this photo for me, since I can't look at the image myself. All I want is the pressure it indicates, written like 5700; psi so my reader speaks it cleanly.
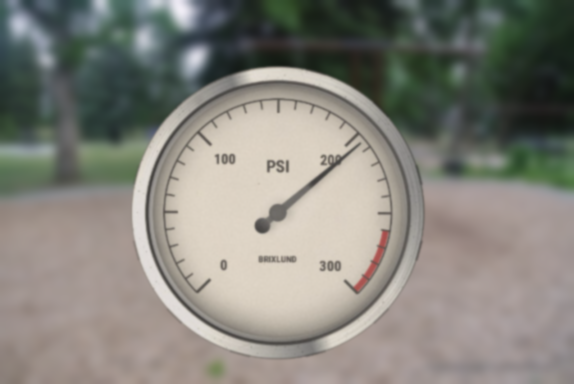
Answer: 205; psi
